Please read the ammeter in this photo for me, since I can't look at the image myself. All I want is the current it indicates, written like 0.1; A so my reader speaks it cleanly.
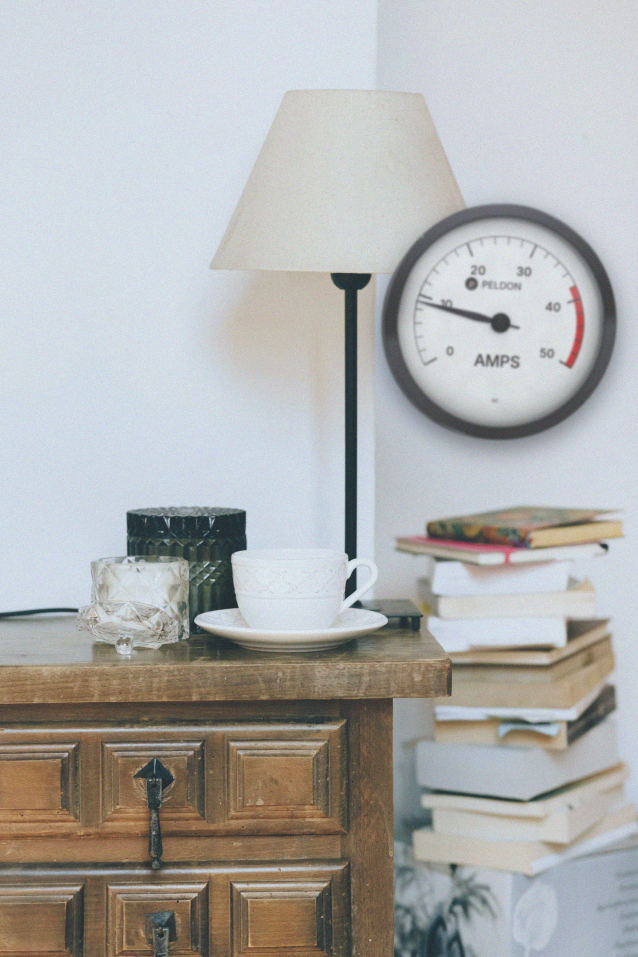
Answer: 9; A
